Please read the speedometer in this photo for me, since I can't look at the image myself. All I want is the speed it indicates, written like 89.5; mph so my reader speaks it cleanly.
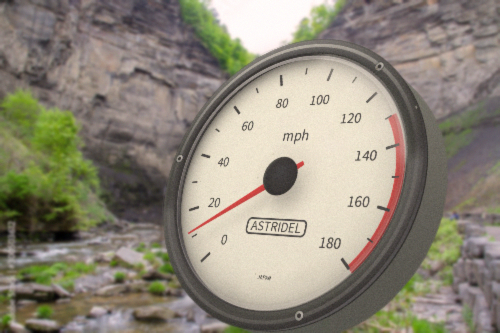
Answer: 10; mph
